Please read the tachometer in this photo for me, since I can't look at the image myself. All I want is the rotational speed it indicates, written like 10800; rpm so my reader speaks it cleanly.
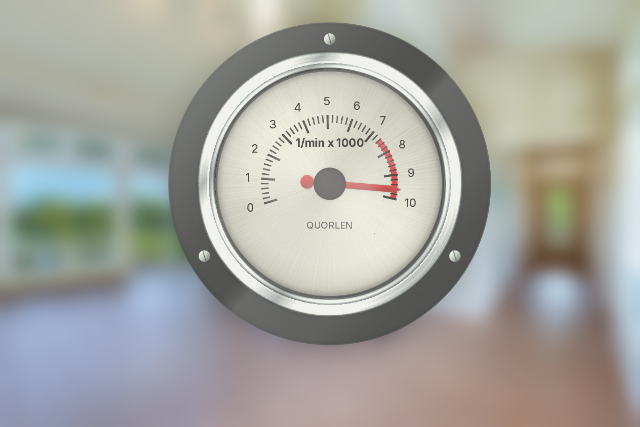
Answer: 9600; rpm
